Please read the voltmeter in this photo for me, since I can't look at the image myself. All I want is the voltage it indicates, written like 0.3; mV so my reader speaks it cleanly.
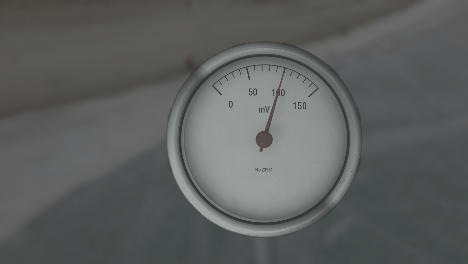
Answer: 100; mV
